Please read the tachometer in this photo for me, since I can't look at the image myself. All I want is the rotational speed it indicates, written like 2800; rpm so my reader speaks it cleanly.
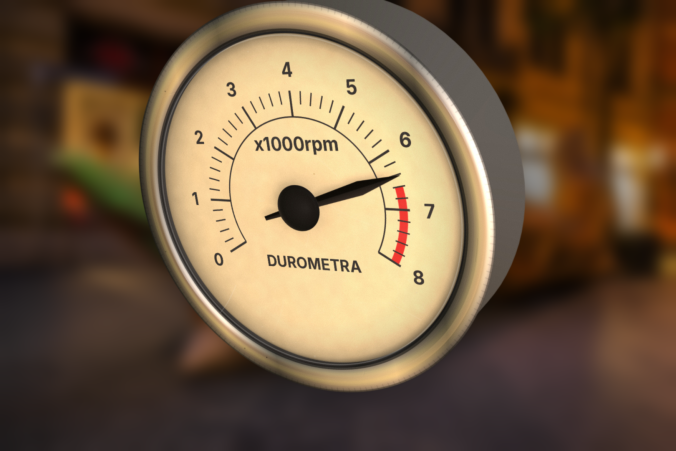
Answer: 6400; rpm
